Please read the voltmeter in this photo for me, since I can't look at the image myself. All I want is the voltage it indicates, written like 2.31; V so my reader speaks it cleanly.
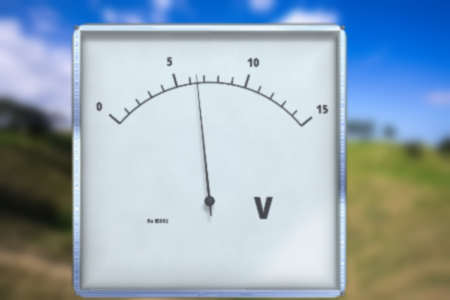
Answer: 6.5; V
